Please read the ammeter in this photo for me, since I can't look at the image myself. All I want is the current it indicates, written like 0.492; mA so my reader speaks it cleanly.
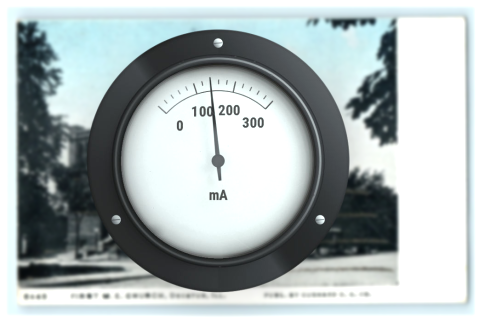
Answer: 140; mA
